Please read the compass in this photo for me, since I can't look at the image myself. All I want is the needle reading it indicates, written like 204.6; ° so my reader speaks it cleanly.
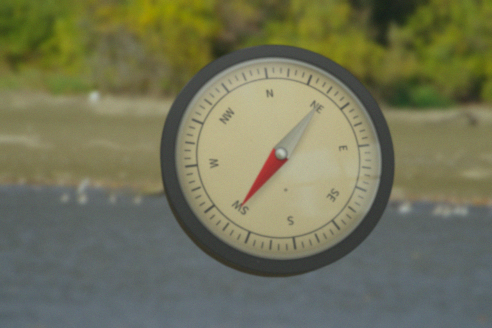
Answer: 225; °
